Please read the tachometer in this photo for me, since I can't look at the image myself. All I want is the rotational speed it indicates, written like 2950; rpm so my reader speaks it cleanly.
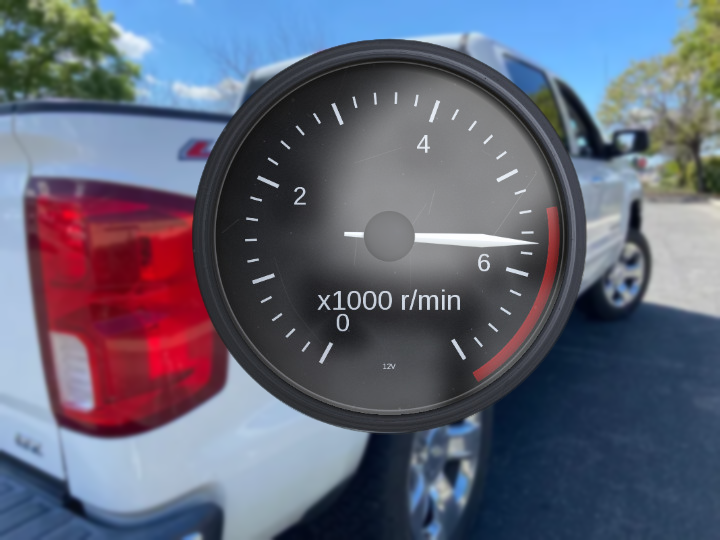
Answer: 5700; rpm
